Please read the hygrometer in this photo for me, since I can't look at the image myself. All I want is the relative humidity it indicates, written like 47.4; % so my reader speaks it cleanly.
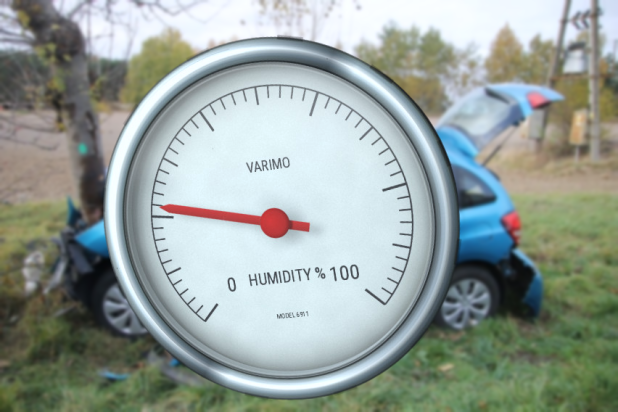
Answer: 22; %
